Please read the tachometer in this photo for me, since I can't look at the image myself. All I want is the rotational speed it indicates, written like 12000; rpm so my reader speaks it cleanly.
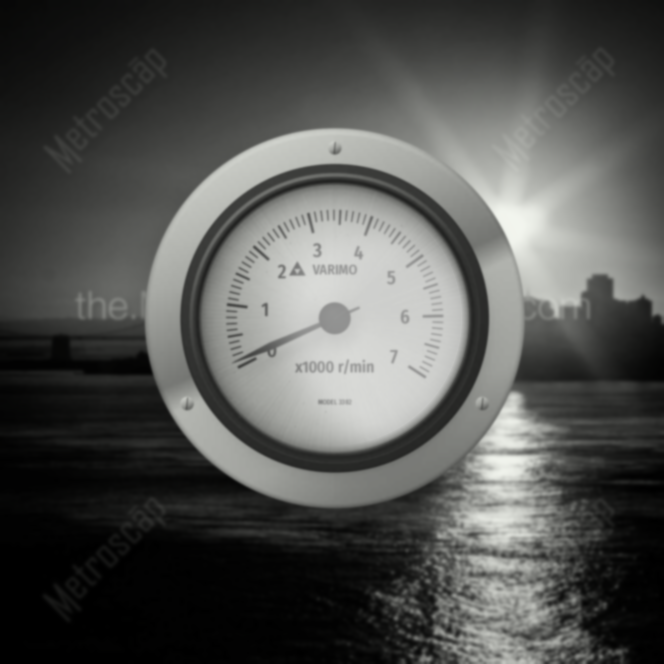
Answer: 100; rpm
